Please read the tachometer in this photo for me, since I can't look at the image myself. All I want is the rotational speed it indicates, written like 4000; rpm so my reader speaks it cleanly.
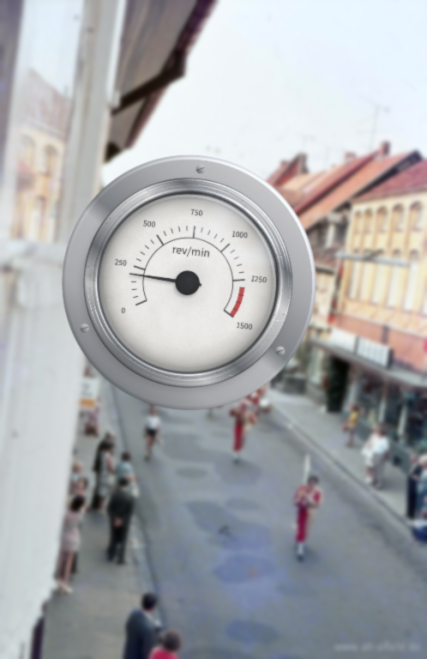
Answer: 200; rpm
